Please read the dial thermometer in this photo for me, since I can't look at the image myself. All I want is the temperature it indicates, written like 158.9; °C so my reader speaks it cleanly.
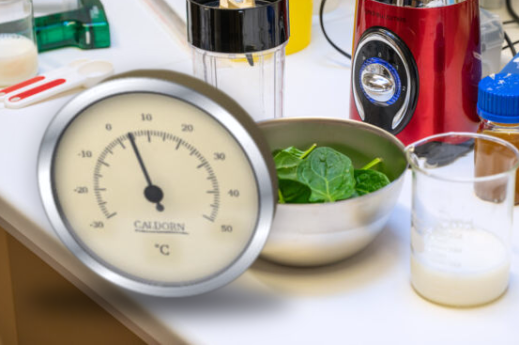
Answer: 5; °C
